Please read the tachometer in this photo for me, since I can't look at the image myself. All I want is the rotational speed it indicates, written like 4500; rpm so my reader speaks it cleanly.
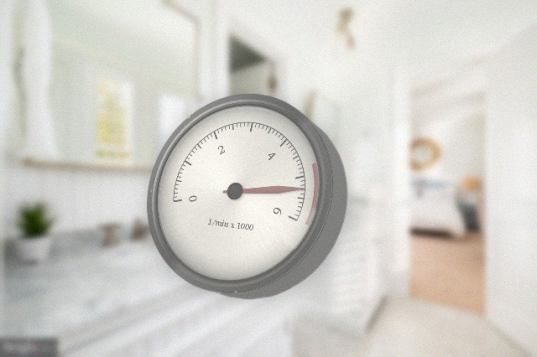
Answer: 5300; rpm
